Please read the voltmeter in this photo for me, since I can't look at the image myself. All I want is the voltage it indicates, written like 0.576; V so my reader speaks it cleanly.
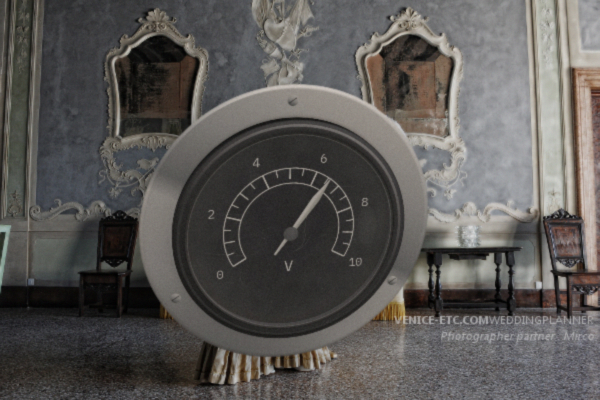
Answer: 6.5; V
